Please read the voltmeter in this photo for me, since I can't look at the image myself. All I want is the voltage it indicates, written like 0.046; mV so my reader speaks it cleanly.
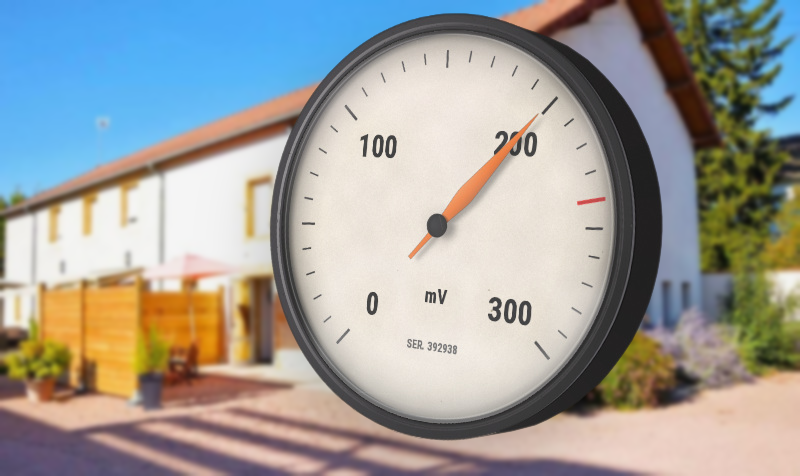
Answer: 200; mV
